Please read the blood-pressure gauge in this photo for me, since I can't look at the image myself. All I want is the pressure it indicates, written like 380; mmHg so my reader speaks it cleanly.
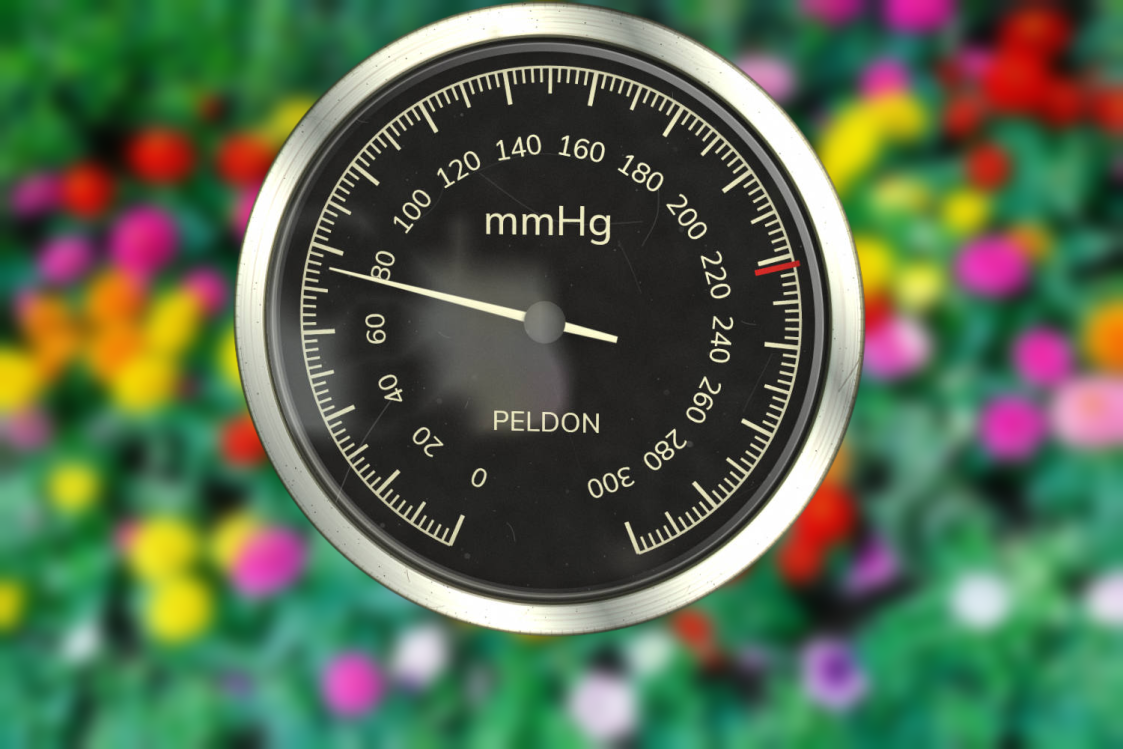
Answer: 76; mmHg
